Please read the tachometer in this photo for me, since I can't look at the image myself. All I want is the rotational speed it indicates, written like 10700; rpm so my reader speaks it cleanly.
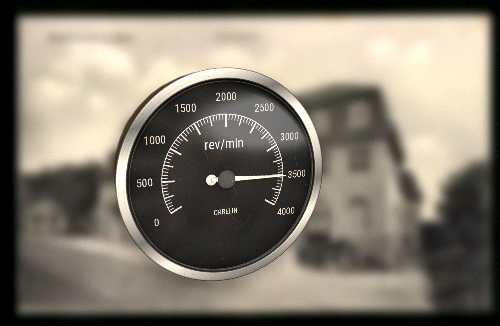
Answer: 3500; rpm
